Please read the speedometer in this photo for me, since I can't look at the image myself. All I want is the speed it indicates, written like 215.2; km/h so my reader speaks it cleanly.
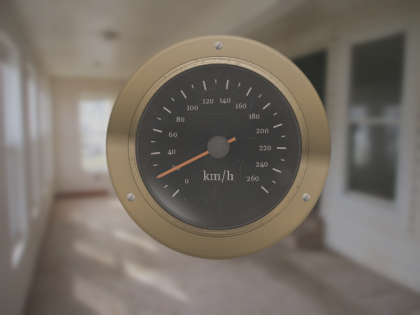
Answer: 20; km/h
